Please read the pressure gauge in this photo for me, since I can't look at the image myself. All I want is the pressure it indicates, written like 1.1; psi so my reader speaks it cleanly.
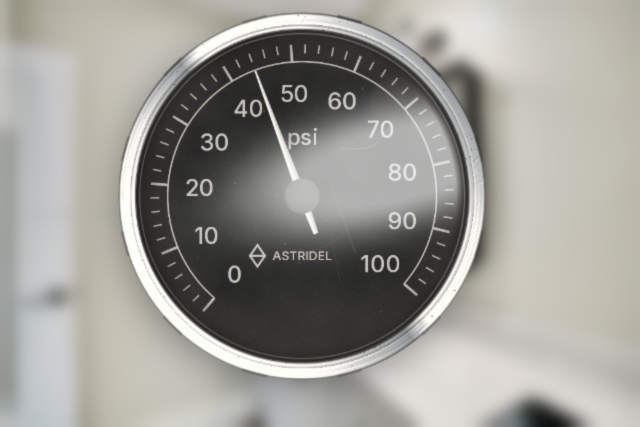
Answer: 44; psi
